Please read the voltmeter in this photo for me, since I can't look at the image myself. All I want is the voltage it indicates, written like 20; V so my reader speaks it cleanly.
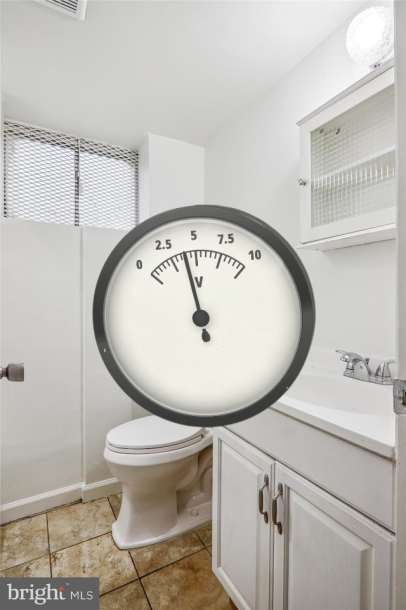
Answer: 4; V
